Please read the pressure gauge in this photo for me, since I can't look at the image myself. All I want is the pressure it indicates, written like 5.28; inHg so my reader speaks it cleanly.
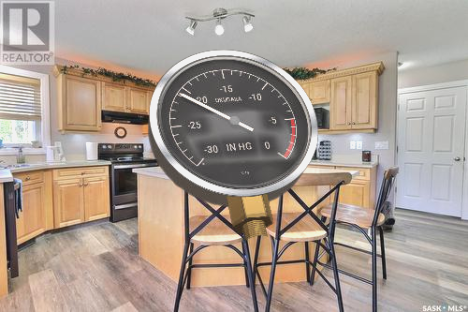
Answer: -21; inHg
